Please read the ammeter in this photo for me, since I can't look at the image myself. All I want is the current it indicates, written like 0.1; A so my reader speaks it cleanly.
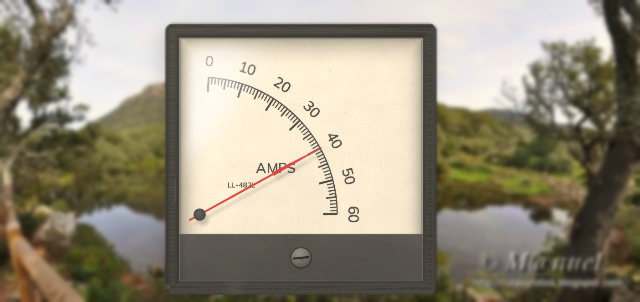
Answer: 40; A
